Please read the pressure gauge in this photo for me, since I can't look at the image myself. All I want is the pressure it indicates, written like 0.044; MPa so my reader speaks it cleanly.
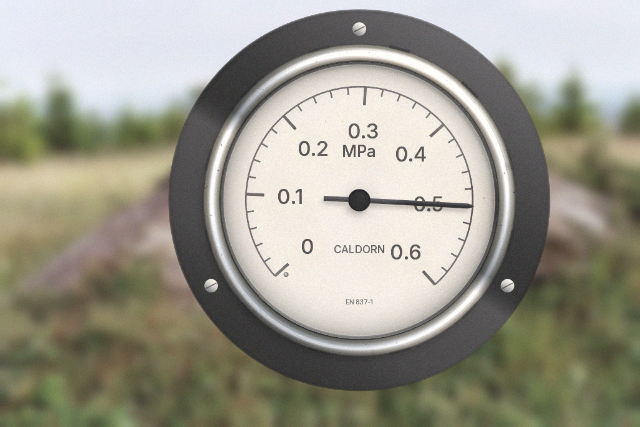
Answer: 0.5; MPa
